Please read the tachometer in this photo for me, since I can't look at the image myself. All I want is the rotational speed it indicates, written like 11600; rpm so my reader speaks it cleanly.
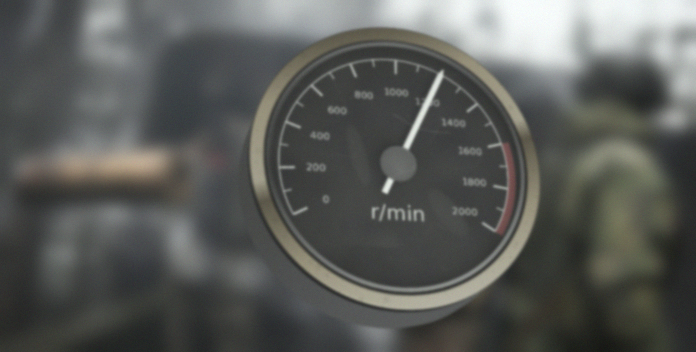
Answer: 1200; rpm
